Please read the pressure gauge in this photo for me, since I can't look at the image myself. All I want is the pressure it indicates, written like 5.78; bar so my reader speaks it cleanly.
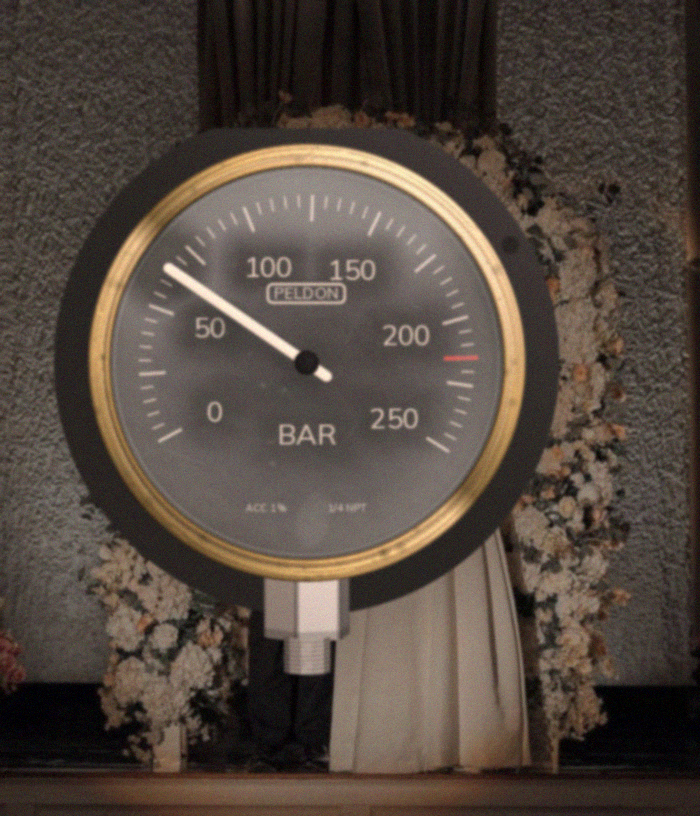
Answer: 65; bar
